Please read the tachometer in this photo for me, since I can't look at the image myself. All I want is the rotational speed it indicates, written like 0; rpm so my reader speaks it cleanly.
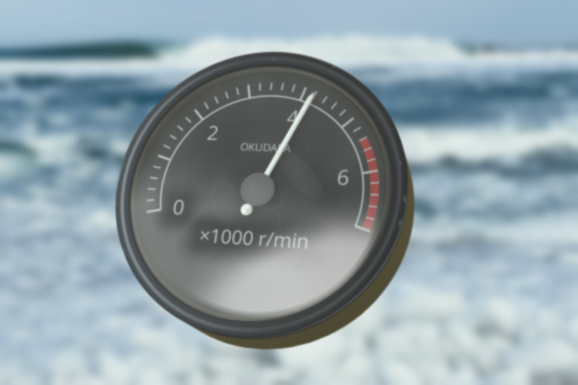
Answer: 4200; rpm
